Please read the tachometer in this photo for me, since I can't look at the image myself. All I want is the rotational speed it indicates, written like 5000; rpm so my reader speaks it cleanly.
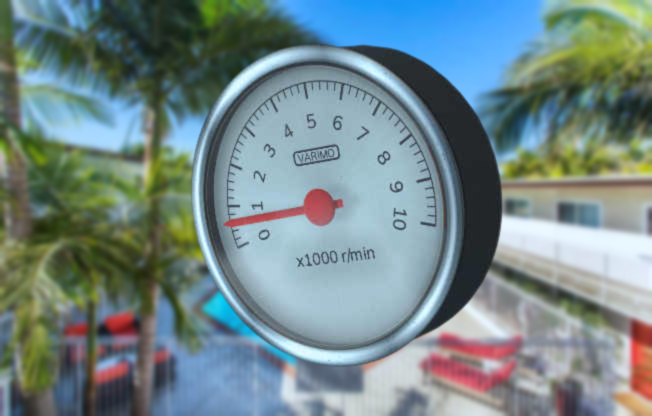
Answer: 600; rpm
